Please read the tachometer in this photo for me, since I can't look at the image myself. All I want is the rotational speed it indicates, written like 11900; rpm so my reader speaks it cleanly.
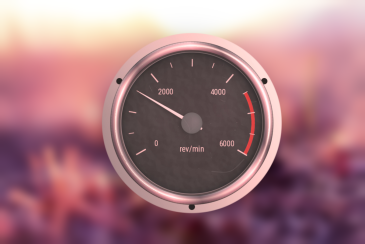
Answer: 1500; rpm
